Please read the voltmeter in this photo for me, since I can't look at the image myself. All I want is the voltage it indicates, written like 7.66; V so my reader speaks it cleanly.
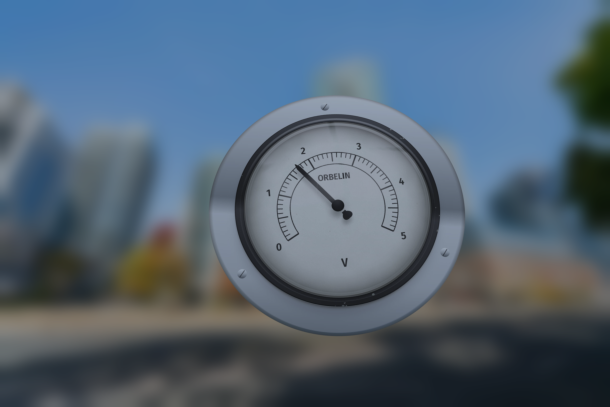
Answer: 1.7; V
